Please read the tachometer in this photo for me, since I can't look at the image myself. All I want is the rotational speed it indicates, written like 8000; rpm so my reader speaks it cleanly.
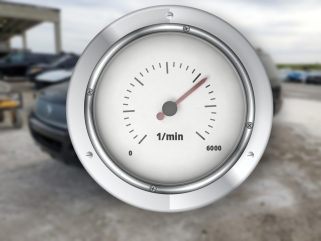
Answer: 4200; rpm
